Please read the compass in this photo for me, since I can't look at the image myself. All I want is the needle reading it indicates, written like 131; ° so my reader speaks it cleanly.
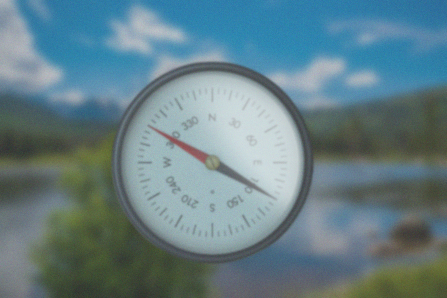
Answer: 300; °
